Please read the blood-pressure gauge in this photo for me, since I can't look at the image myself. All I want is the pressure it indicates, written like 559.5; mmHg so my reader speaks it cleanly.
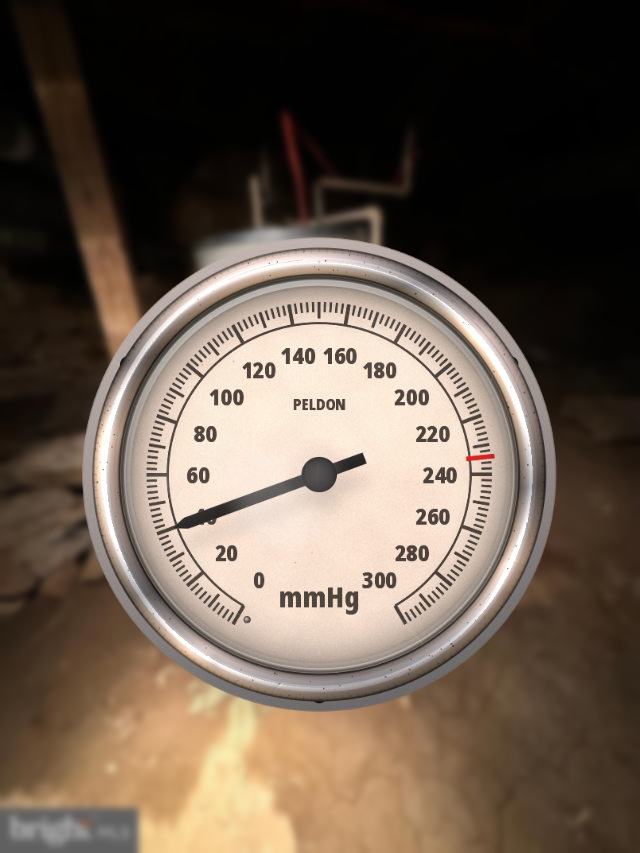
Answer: 40; mmHg
